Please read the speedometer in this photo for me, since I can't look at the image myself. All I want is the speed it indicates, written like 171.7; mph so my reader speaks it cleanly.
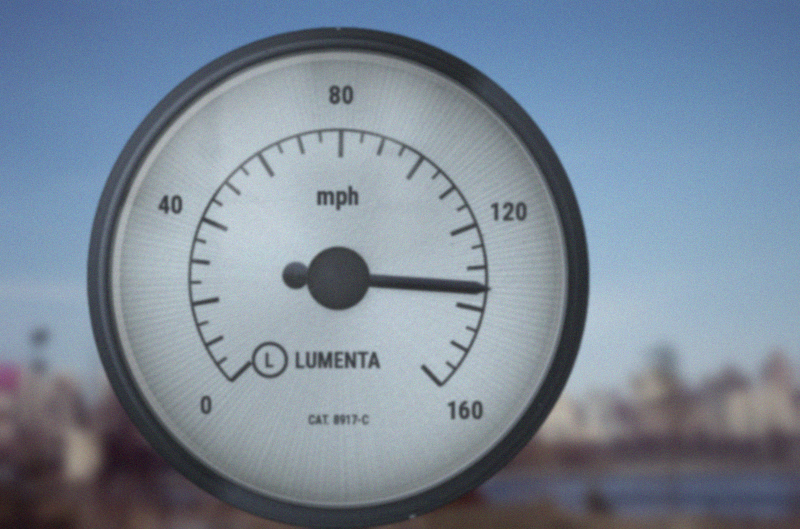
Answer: 135; mph
